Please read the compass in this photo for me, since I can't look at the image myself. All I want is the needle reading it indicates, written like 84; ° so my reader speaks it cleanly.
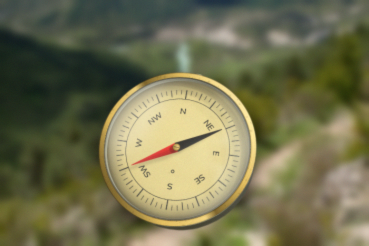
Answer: 240; °
